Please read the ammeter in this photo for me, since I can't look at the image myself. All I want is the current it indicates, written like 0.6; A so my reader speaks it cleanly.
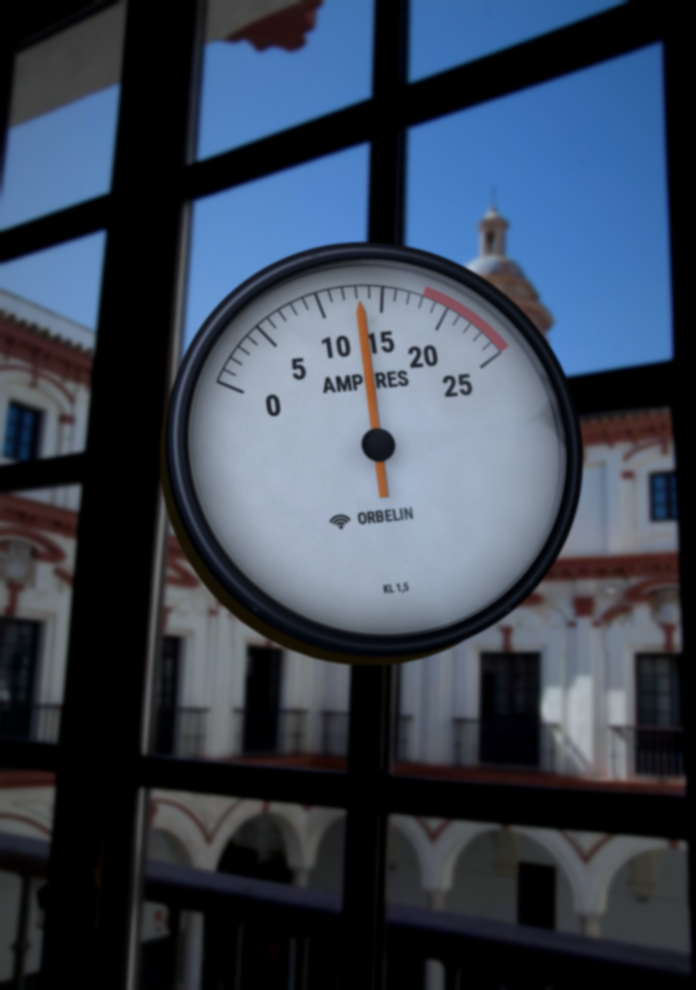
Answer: 13; A
